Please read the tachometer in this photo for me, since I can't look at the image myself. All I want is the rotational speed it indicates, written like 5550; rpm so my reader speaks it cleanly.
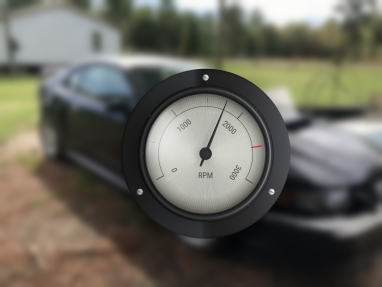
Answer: 1750; rpm
